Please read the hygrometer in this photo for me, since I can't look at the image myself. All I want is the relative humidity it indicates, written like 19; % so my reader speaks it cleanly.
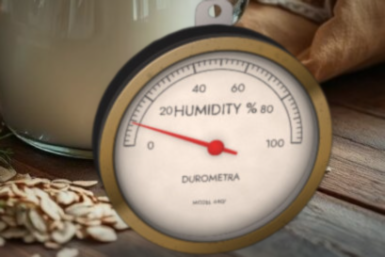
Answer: 10; %
